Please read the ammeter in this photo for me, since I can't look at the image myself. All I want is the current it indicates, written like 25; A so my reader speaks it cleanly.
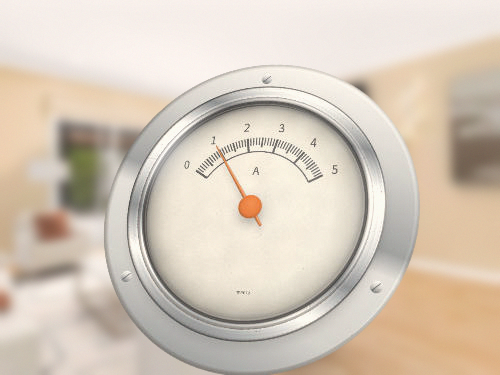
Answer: 1; A
